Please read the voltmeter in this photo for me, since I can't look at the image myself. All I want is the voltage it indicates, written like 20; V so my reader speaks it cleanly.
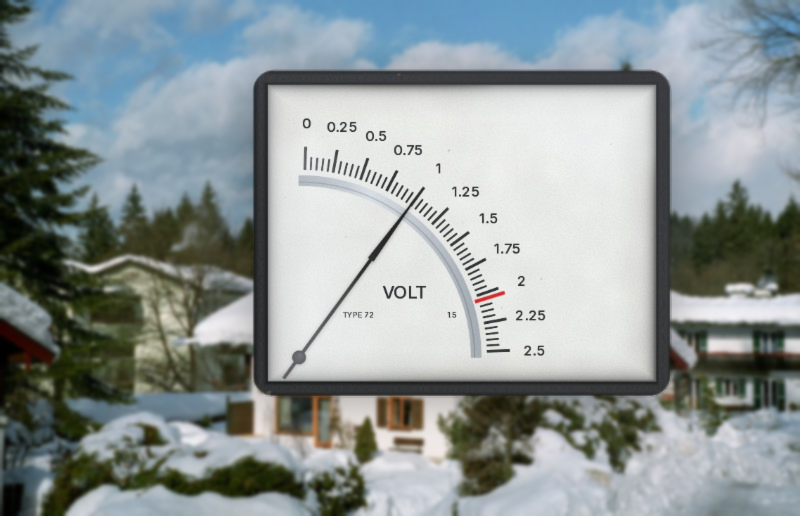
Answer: 1; V
